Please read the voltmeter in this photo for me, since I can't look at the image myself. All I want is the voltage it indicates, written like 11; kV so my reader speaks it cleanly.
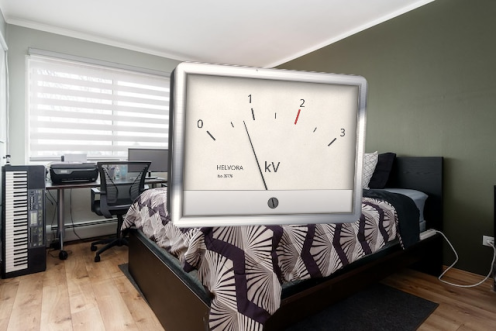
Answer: 0.75; kV
